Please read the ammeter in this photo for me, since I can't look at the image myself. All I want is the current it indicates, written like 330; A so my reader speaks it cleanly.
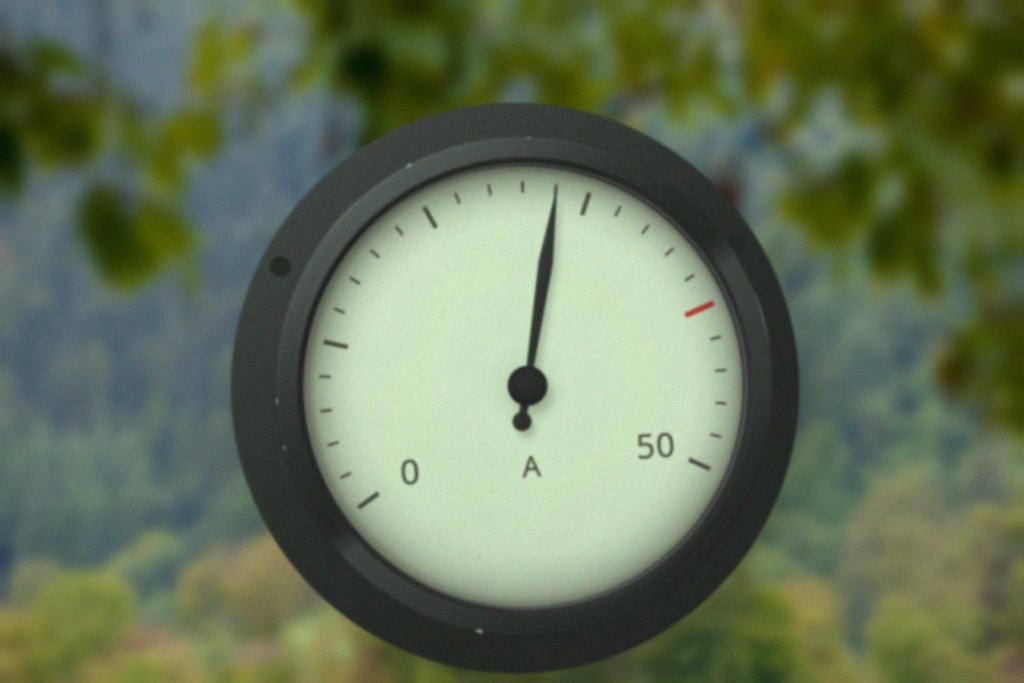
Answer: 28; A
